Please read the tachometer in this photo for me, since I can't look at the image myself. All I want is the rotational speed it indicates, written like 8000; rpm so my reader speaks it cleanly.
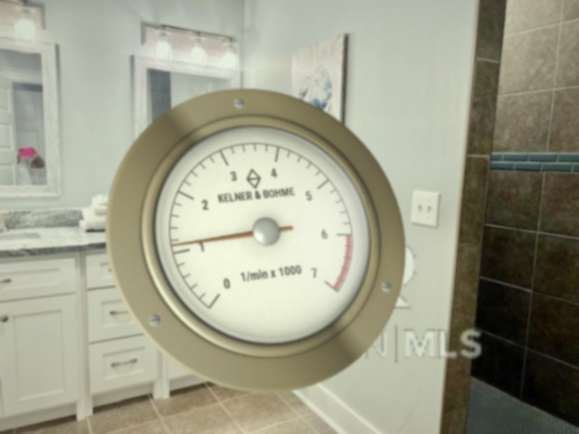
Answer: 1100; rpm
